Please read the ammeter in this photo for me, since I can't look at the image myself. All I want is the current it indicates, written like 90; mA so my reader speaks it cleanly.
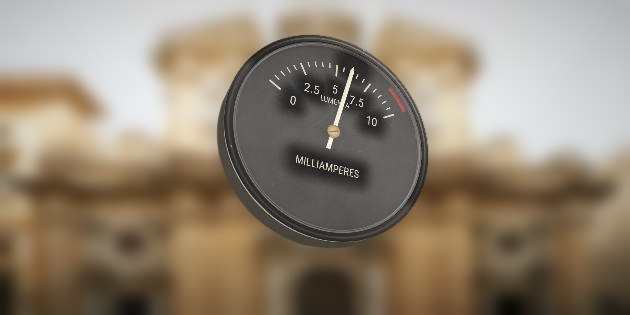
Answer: 6; mA
